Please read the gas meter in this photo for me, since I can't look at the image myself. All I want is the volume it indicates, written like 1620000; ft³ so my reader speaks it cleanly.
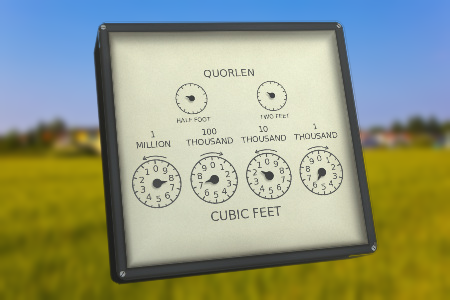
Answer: 771600; ft³
